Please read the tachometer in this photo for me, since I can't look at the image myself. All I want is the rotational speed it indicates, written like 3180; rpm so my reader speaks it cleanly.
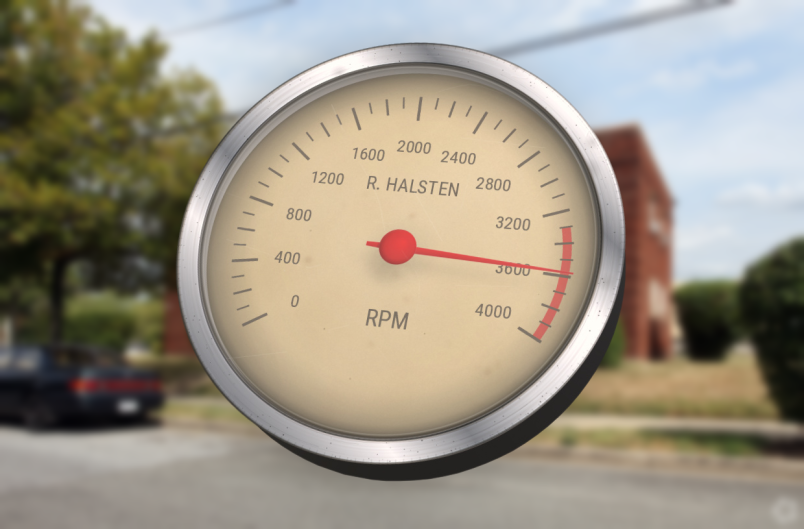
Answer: 3600; rpm
